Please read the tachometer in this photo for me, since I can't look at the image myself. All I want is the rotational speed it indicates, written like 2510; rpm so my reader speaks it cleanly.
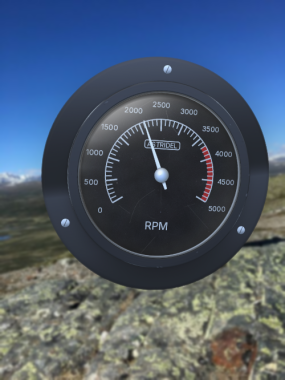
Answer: 2100; rpm
